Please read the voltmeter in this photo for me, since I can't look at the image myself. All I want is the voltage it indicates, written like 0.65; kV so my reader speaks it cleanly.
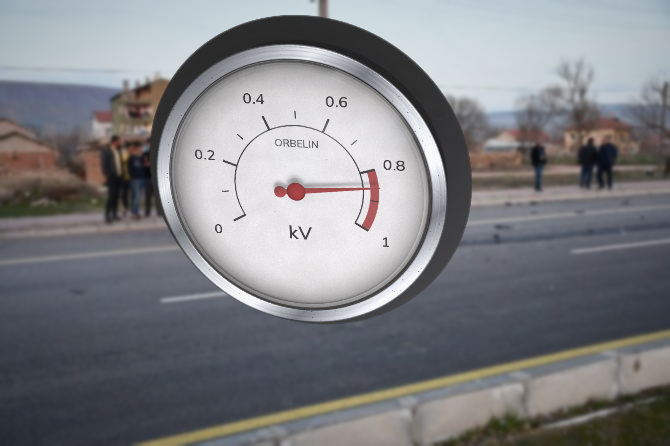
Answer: 0.85; kV
